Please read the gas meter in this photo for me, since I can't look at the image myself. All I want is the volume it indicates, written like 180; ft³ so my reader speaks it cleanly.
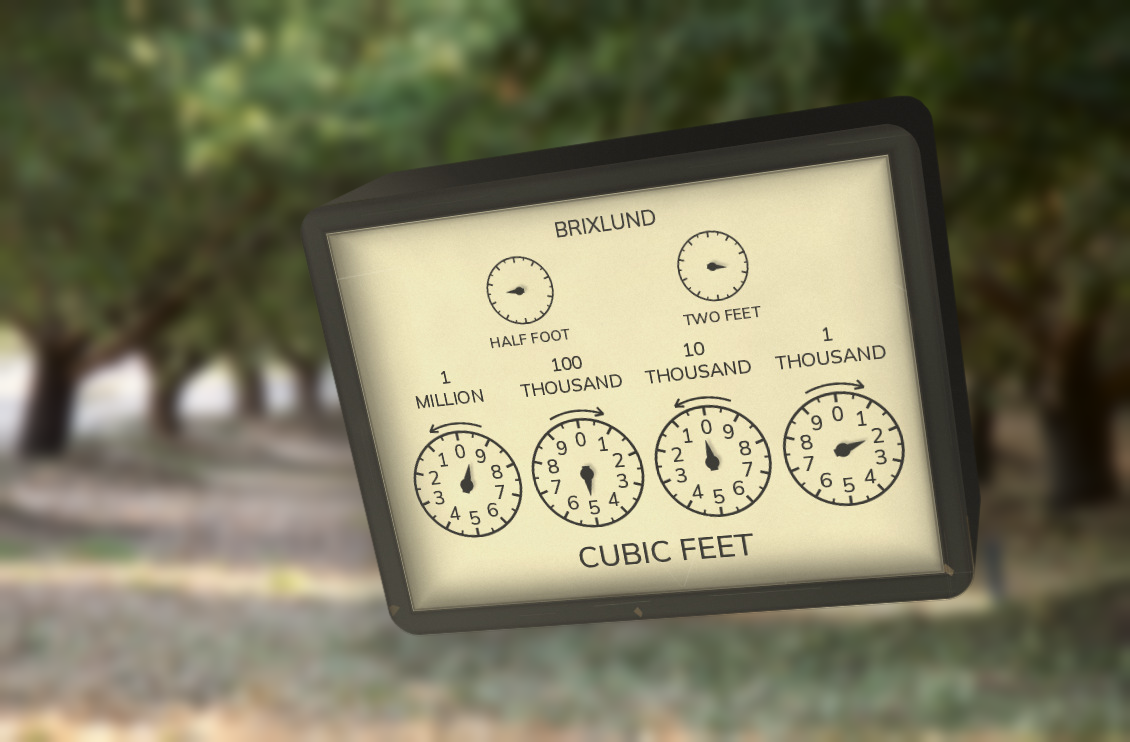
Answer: 950200; ft³
